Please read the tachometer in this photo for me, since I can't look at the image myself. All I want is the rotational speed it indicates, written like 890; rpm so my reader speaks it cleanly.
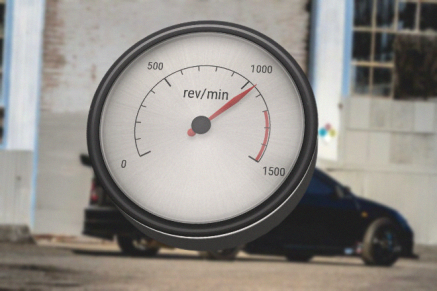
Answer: 1050; rpm
